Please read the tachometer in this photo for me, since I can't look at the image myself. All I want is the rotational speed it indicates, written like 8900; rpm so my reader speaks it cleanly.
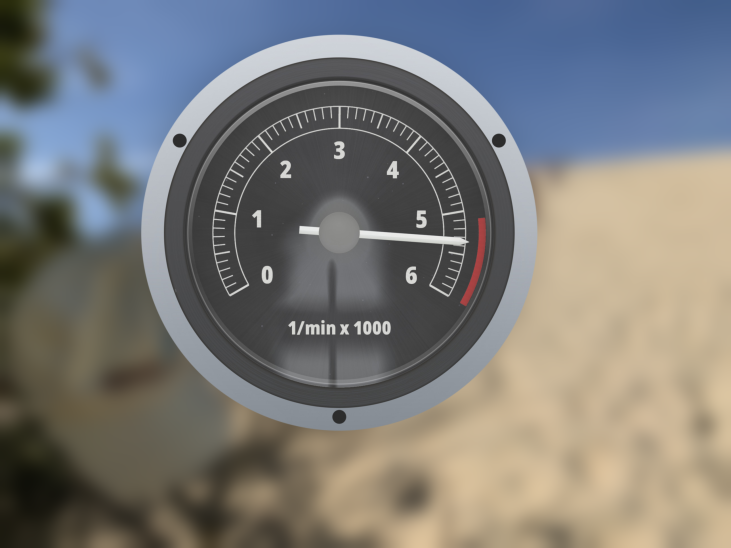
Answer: 5350; rpm
